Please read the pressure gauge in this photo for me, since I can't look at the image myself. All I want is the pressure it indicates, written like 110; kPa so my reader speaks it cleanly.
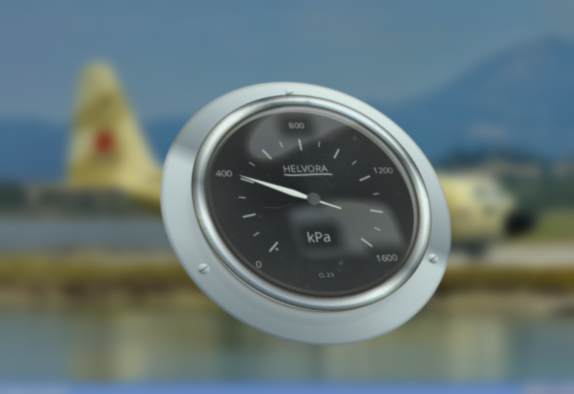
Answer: 400; kPa
